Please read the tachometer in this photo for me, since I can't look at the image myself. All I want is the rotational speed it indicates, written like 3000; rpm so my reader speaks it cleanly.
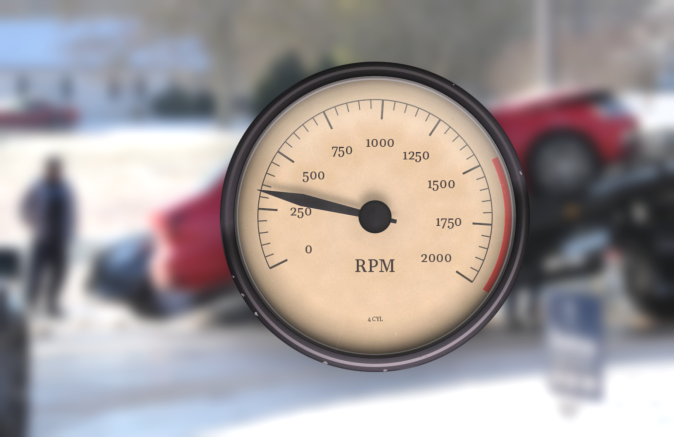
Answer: 325; rpm
